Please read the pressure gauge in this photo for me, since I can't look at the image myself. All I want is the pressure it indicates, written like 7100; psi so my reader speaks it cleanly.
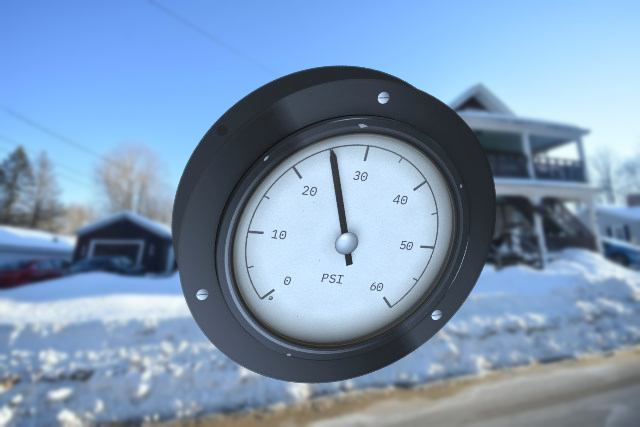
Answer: 25; psi
